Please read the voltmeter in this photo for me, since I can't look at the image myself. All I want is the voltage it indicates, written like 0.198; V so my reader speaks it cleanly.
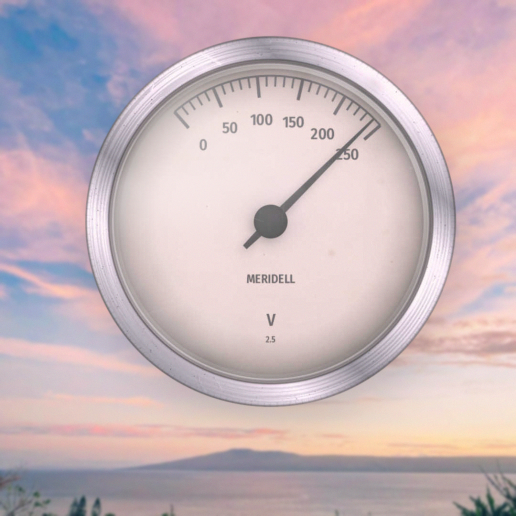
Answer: 240; V
